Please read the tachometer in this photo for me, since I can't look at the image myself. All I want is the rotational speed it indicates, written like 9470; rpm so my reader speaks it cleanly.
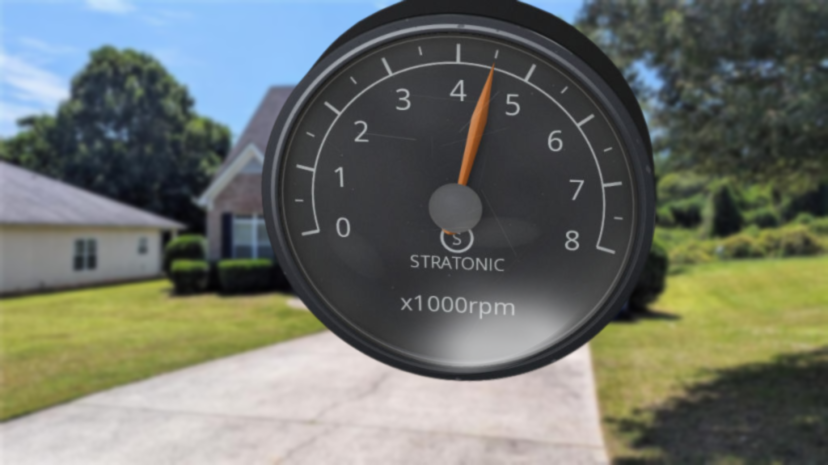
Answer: 4500; rpm
